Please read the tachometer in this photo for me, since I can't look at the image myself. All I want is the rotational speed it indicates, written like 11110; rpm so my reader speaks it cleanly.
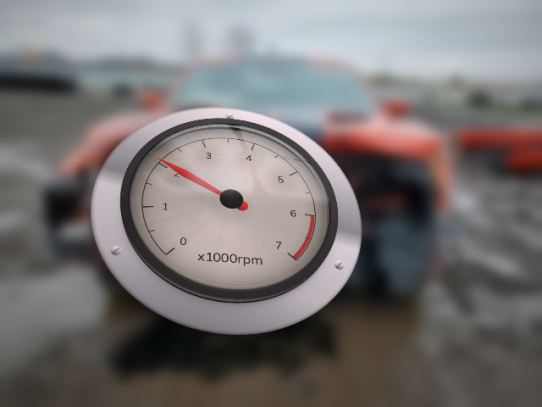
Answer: 2000; rpm
